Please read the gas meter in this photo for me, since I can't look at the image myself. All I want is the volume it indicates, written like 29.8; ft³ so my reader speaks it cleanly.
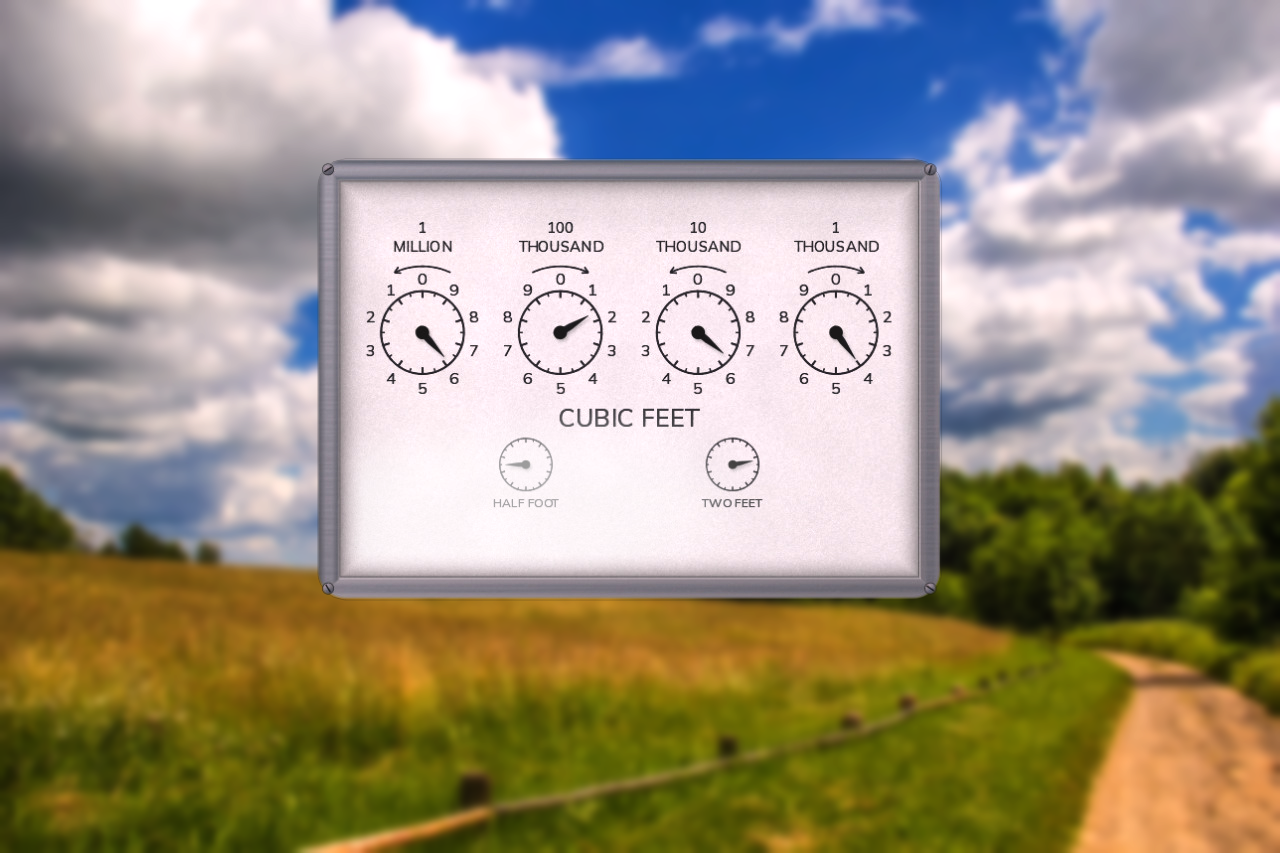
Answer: 616400; ft³
